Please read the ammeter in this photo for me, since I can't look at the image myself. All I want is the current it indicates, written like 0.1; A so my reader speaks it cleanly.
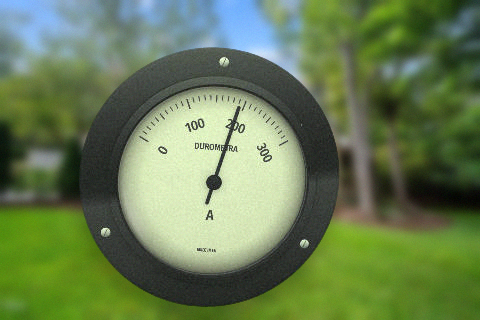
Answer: 190; A
